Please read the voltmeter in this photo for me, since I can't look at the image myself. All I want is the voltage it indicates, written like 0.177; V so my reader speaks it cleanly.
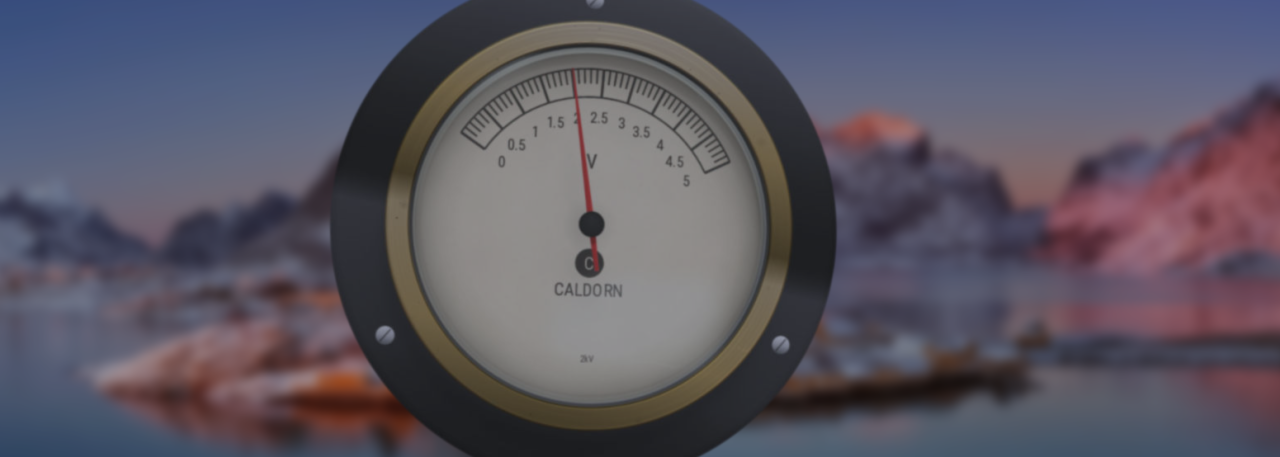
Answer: 2; V
